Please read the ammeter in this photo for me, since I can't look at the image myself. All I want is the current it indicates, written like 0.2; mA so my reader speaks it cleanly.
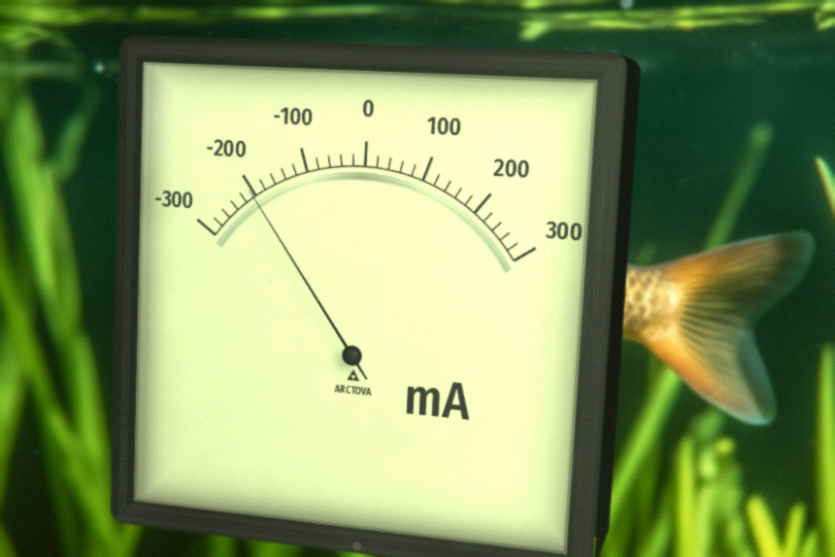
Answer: -200; mA
